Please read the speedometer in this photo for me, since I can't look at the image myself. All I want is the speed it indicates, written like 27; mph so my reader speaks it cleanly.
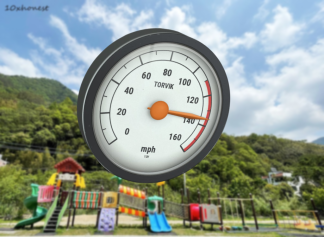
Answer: 135; mph
